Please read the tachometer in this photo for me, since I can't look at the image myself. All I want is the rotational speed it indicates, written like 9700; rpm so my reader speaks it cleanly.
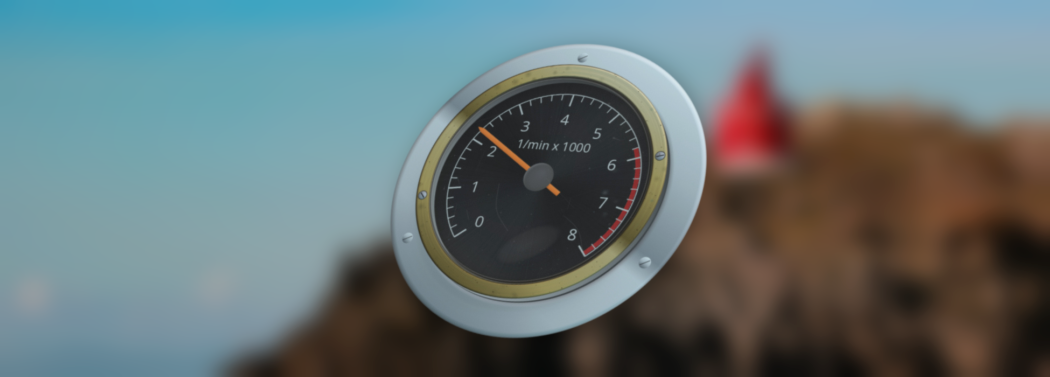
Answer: 2200; rpm
